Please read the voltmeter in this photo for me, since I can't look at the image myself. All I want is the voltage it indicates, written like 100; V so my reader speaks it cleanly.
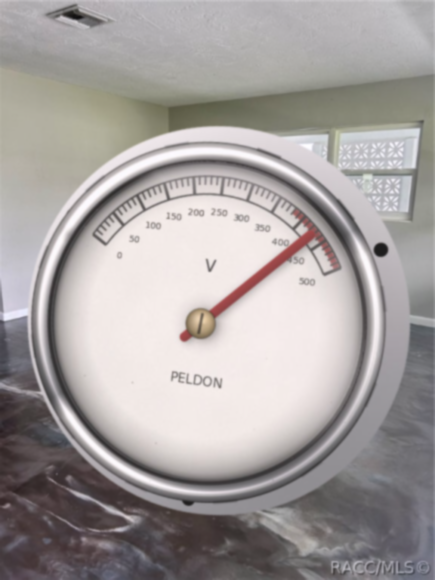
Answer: 430; V
